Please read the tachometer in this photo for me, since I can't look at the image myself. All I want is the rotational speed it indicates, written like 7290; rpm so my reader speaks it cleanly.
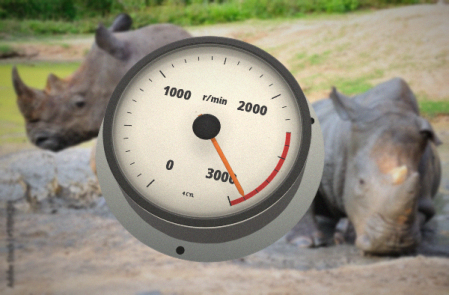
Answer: 2900; rpm
